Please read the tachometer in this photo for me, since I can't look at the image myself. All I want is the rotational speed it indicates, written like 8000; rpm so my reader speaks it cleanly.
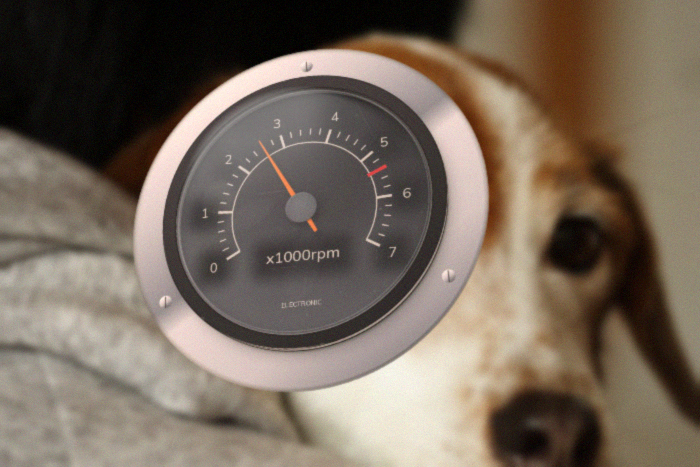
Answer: 2600; rpm
